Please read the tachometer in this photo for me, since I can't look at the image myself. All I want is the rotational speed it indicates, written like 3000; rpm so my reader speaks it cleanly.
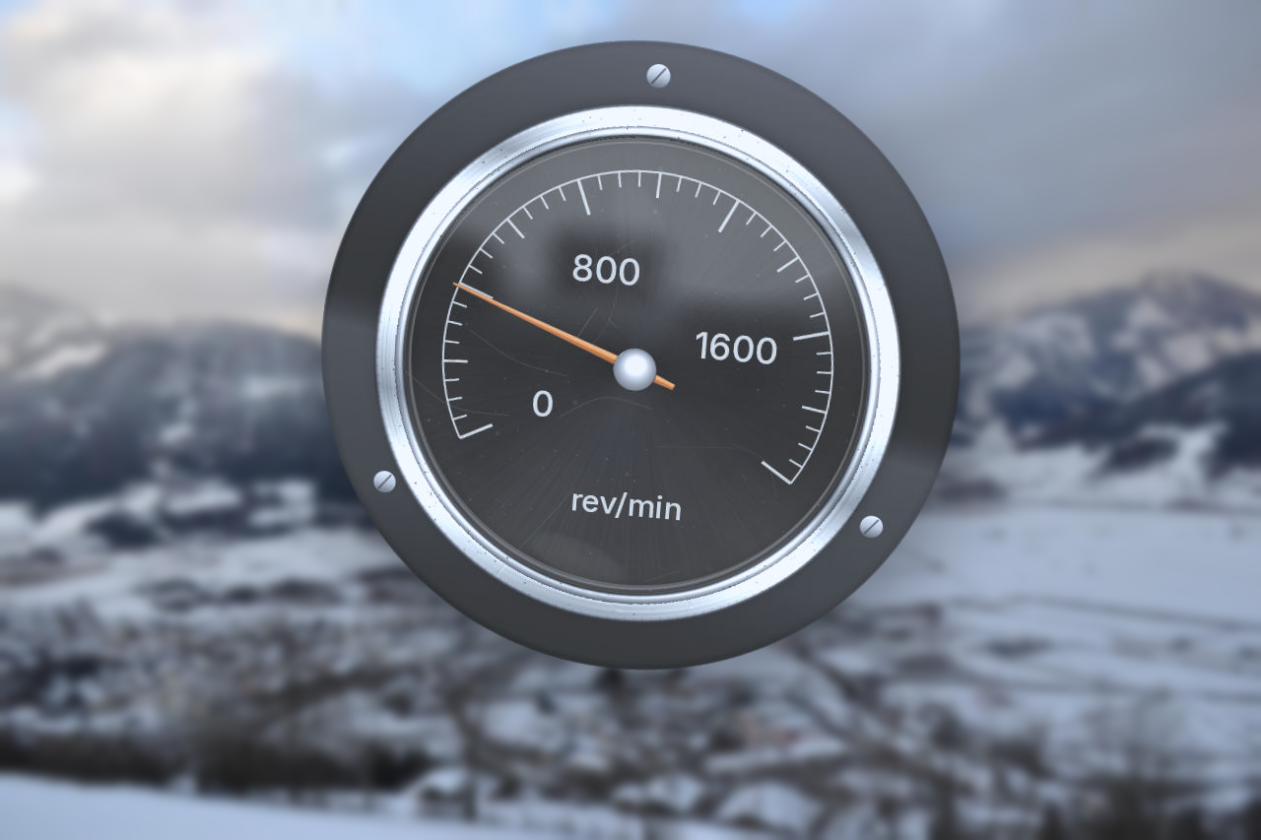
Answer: 400; rpm
